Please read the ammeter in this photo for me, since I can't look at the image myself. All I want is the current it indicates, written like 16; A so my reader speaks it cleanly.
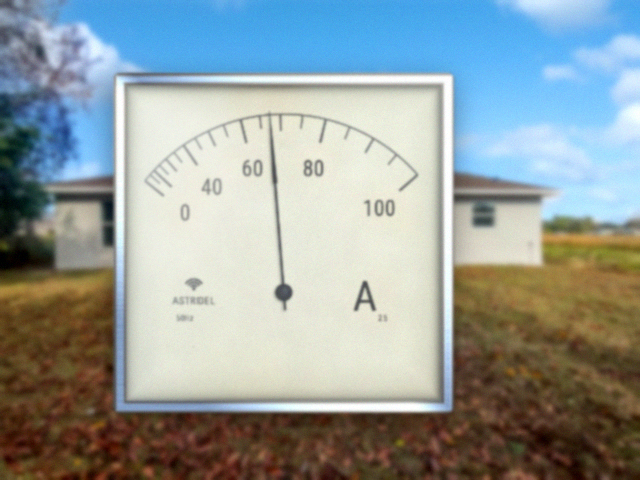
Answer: 67.5; A
